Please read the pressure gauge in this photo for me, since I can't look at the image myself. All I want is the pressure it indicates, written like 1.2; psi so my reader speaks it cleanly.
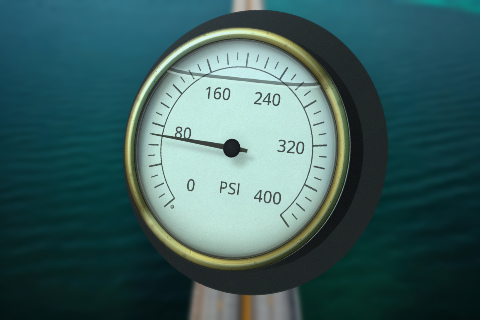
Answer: 70; psi
